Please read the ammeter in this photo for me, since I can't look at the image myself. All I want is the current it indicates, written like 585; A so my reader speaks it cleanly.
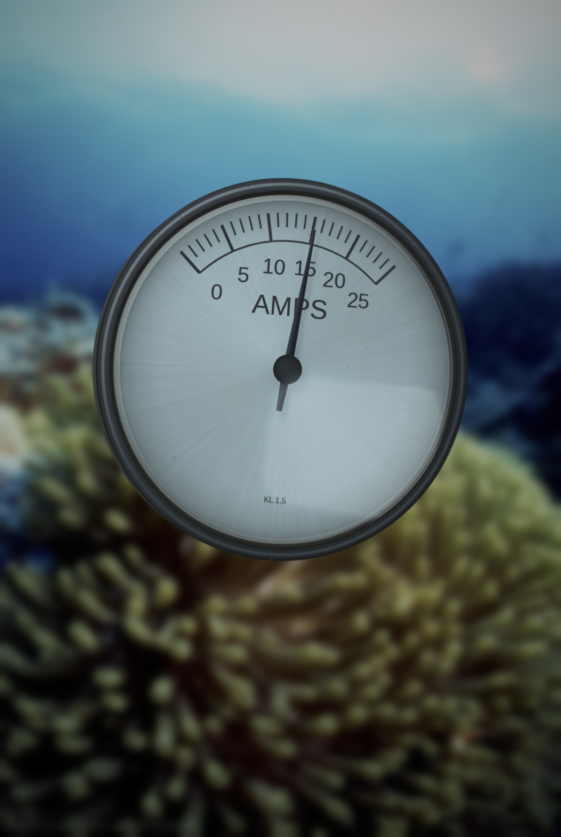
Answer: 15; A
